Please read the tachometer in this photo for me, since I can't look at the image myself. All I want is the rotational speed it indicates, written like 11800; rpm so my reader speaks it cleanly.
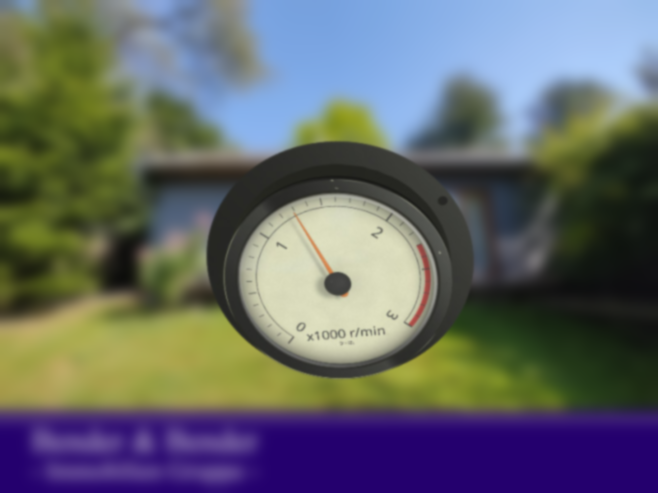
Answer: 1300; rpm
